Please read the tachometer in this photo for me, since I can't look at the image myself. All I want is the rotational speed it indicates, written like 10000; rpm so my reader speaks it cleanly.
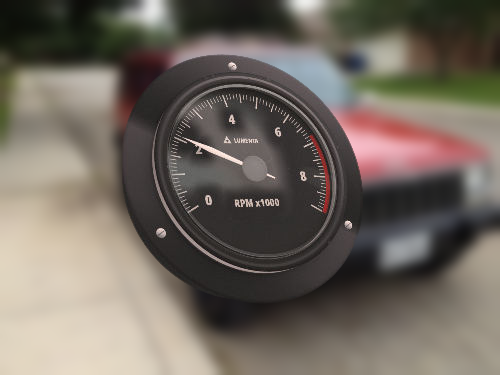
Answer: 2000; rpm
